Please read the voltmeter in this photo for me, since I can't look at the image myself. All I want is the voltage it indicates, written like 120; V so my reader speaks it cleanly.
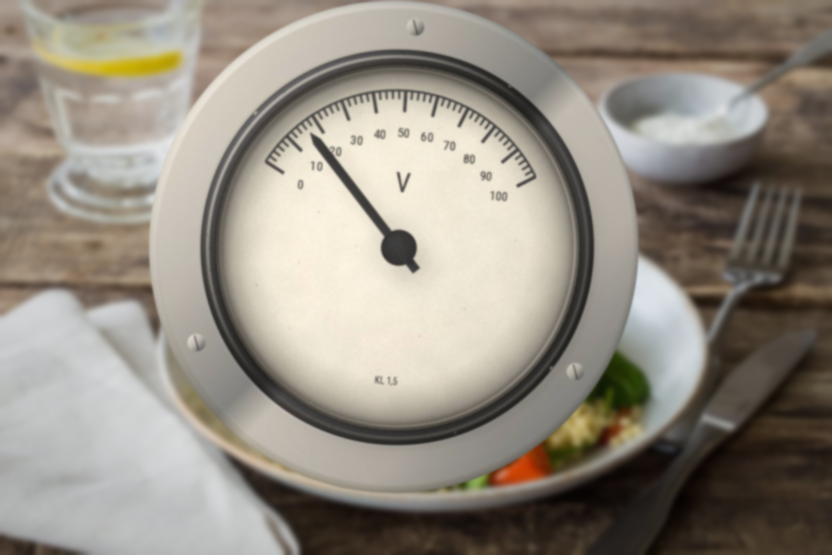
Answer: 16; V
